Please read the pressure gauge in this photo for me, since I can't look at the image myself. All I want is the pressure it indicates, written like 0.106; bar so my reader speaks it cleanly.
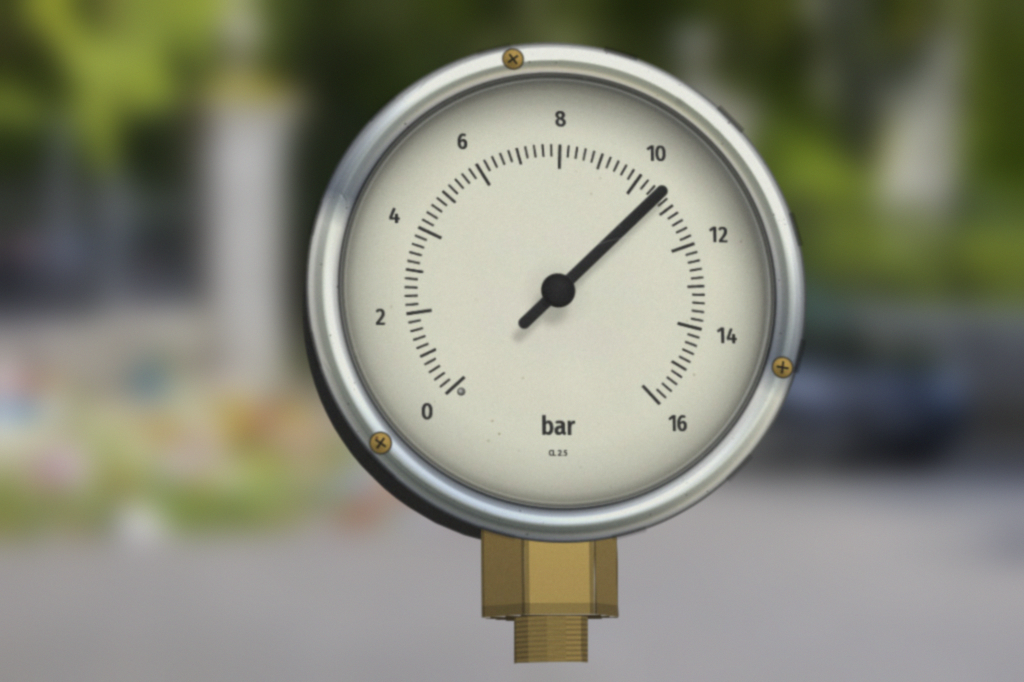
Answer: 10.6; bar
